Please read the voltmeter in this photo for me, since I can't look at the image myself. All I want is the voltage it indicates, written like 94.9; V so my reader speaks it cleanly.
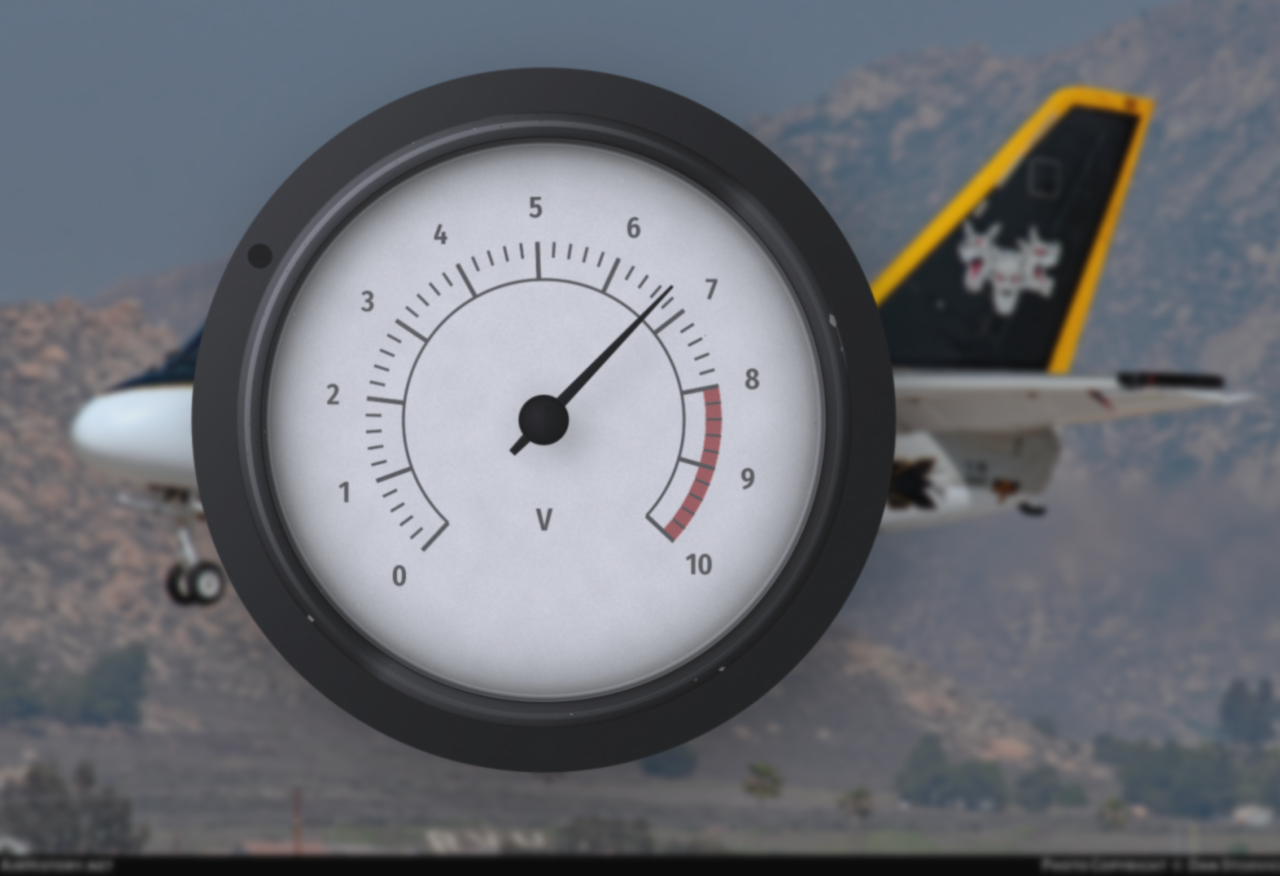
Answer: 6.7; V
